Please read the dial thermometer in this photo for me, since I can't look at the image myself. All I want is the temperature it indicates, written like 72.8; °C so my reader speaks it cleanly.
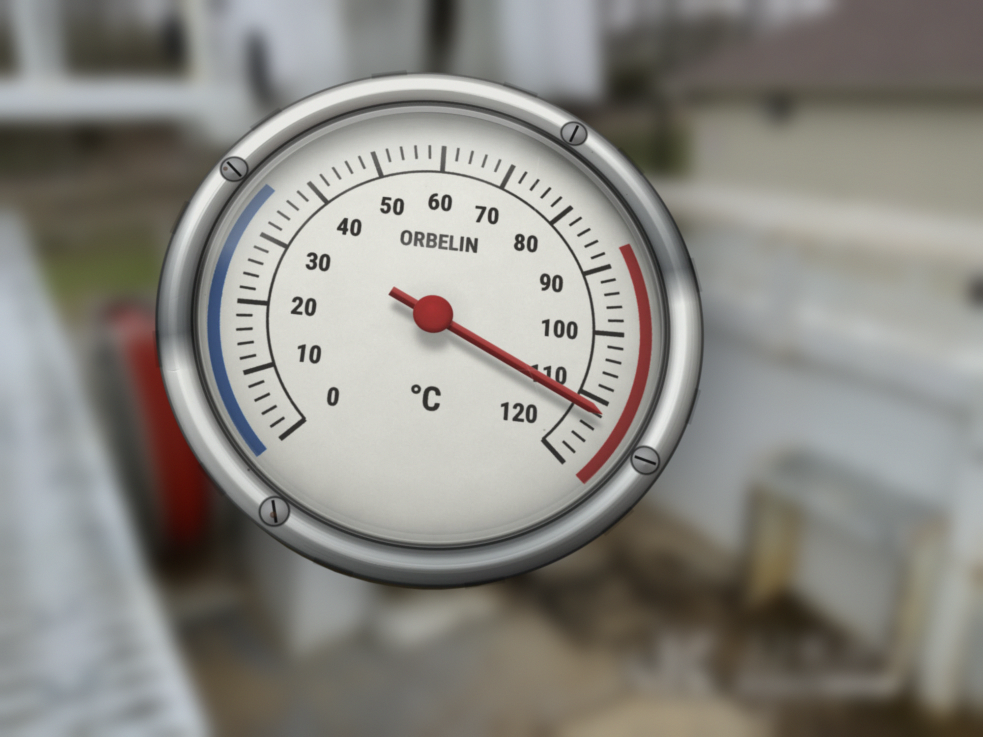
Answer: 112; °C
